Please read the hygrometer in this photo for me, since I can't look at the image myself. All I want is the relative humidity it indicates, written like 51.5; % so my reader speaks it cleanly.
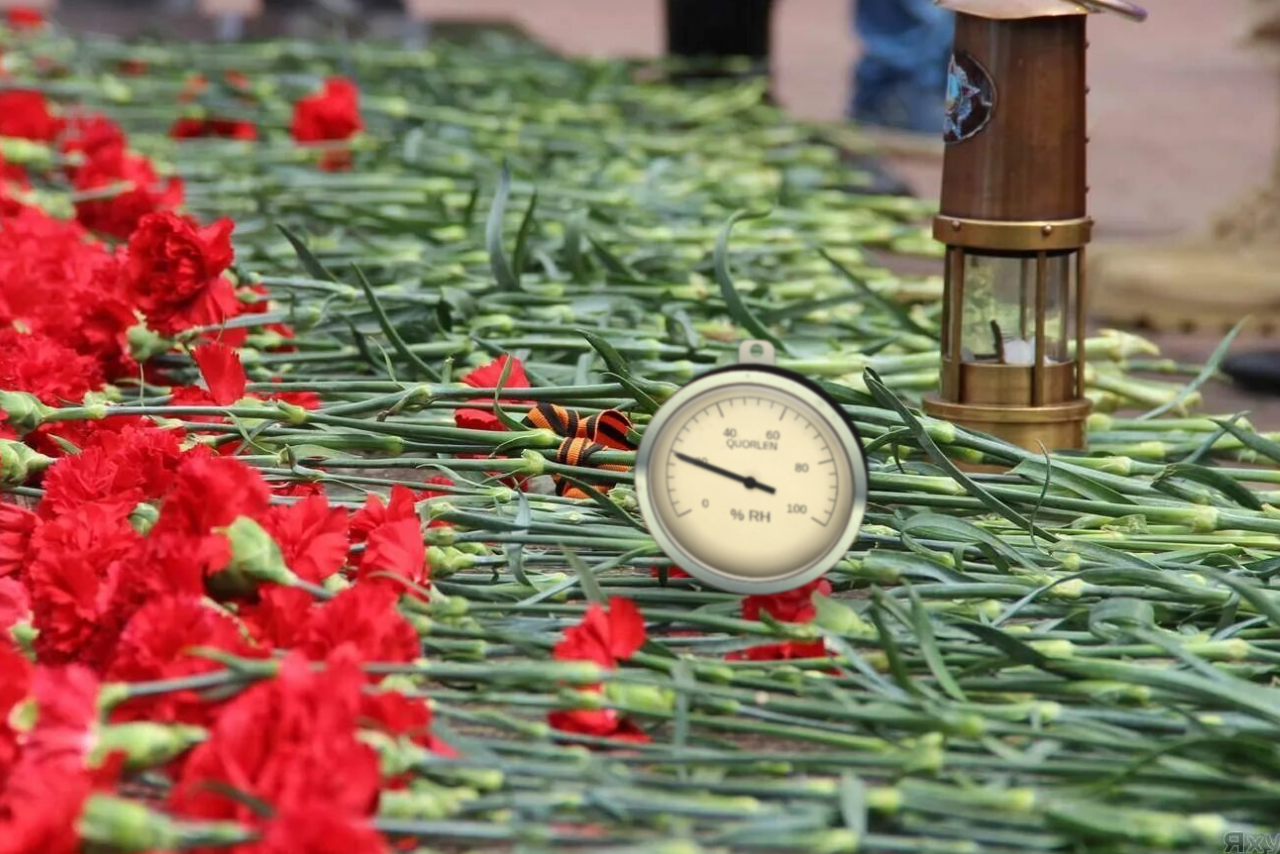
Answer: 20; %
